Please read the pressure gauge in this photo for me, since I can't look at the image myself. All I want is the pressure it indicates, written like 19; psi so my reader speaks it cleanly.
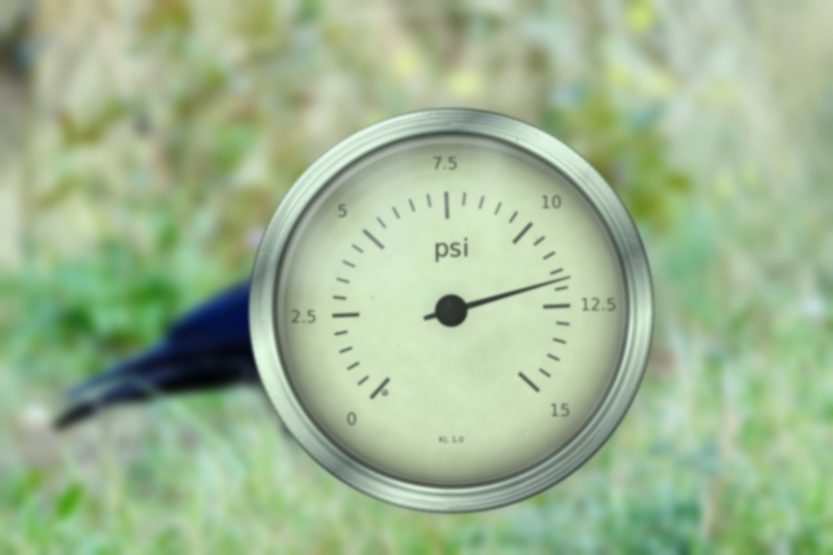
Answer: 11.75; psi
